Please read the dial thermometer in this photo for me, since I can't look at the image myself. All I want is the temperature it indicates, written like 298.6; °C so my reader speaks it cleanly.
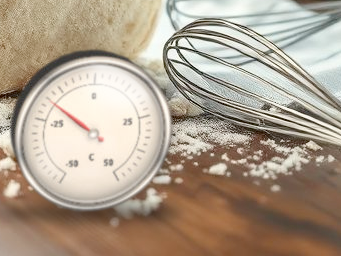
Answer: -17.5; °C
